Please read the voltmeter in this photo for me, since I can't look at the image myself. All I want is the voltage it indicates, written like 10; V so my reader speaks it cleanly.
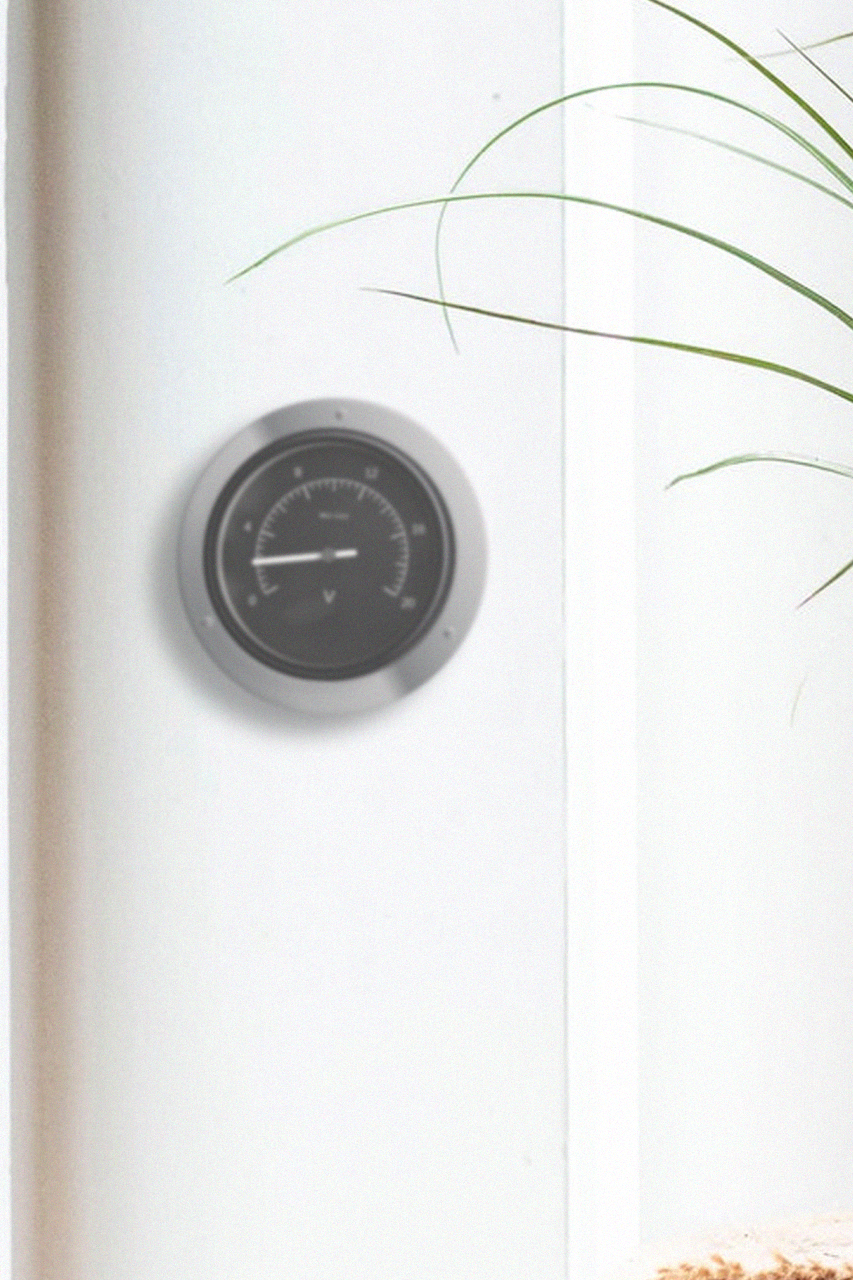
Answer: 2; V
